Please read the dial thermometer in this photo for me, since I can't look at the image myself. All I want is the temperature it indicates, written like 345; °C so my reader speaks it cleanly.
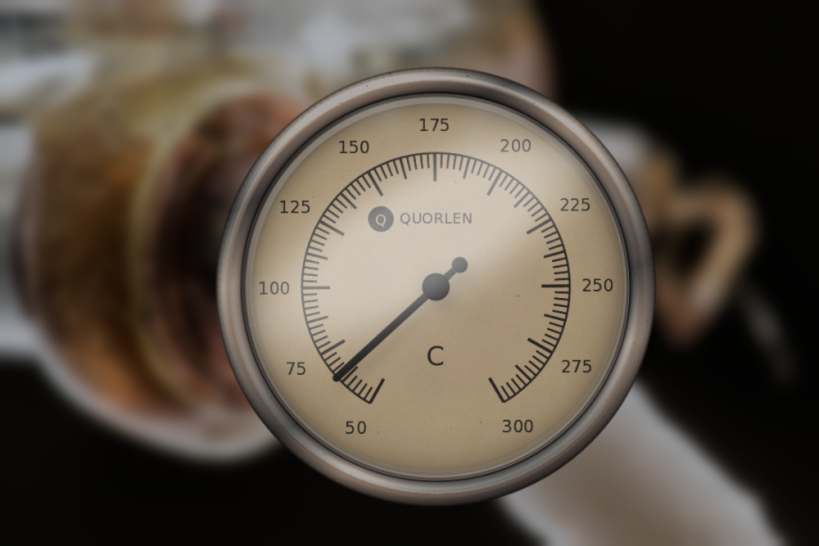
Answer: 65; °C
